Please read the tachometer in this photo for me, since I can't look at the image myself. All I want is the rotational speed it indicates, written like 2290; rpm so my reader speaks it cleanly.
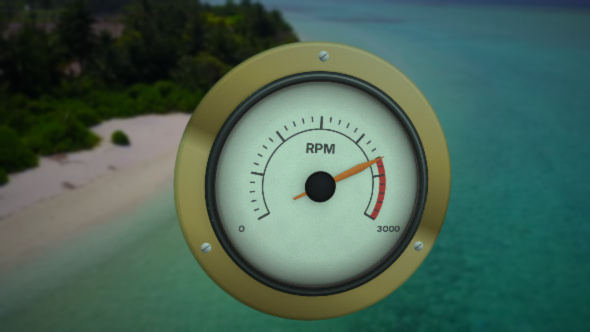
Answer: 2300; rpm
